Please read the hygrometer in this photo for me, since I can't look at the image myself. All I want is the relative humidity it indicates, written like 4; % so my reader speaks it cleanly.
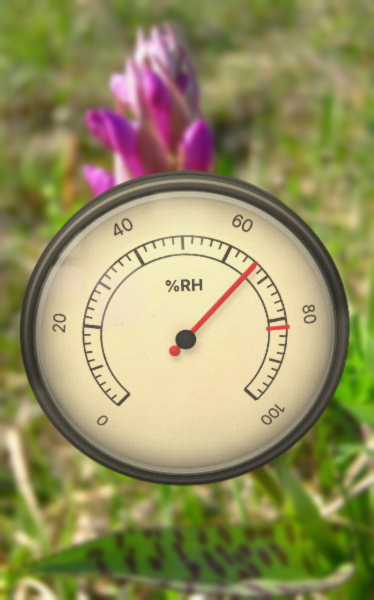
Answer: 66; %
